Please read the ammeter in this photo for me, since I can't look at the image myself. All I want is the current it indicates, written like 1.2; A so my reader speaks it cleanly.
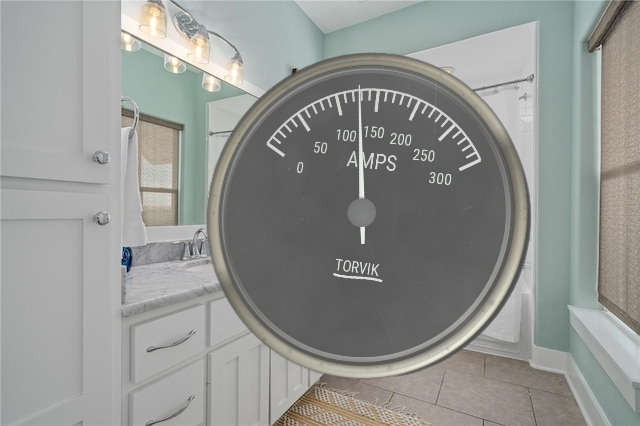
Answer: 130; A
